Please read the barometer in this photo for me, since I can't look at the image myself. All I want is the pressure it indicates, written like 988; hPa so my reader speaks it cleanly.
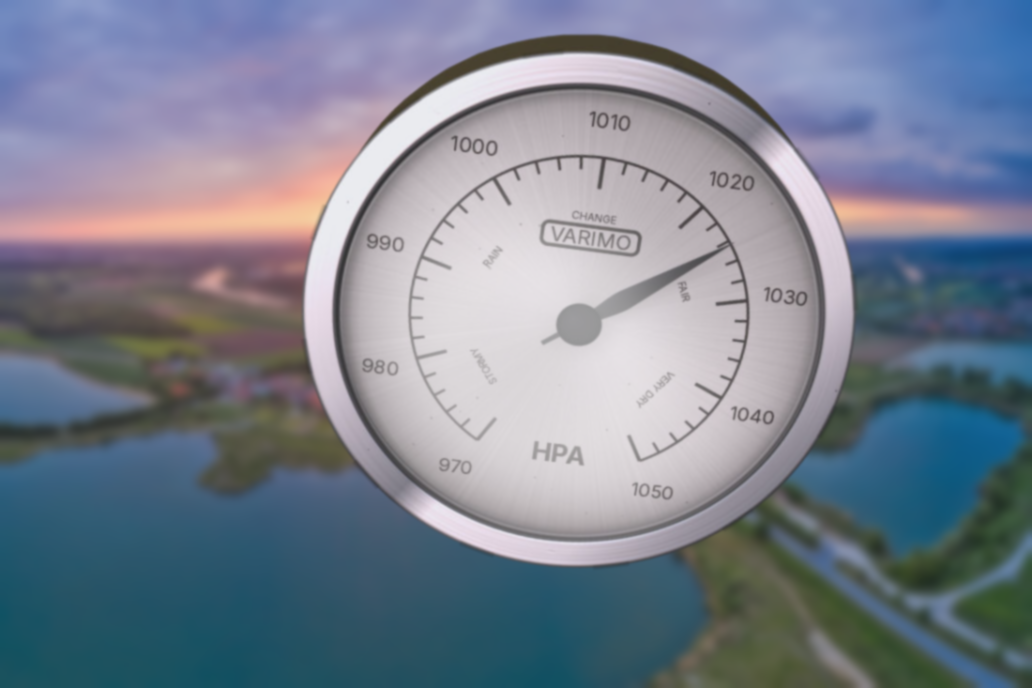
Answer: 1024; hPa
